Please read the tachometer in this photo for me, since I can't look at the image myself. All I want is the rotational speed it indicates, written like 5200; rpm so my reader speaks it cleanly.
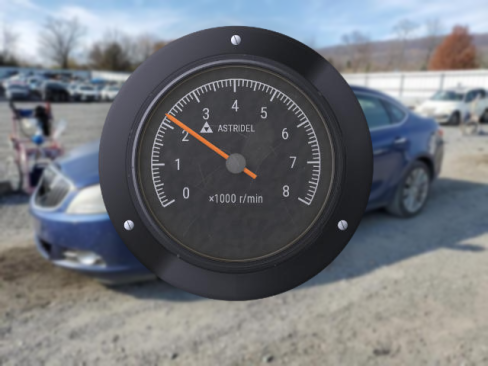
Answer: 2200; rpm
